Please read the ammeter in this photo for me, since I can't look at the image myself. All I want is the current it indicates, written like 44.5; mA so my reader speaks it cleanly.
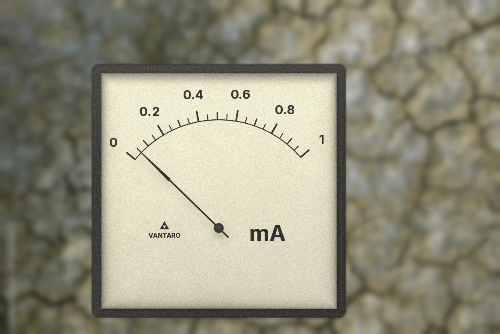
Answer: 0.05; mA
